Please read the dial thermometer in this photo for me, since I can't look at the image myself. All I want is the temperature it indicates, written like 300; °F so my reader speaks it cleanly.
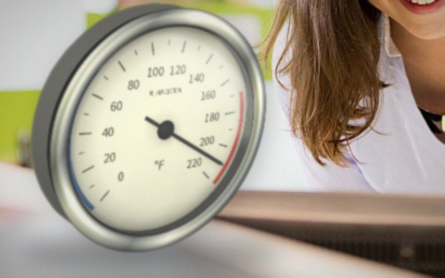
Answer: 210; °F
